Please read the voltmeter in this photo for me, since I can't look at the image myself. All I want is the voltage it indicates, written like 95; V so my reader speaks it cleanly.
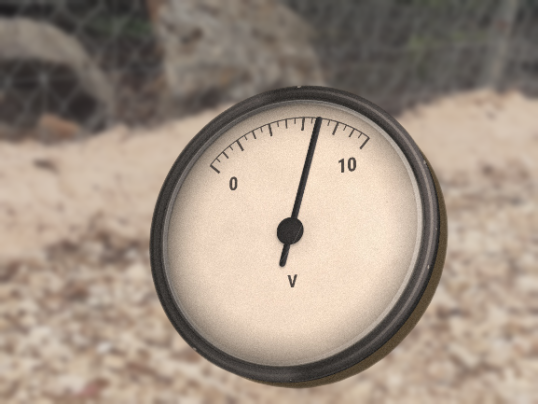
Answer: 7; V
